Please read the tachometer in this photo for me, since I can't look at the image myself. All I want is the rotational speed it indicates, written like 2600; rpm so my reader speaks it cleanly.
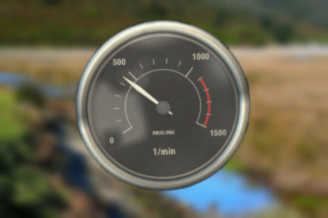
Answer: 450; rpm
